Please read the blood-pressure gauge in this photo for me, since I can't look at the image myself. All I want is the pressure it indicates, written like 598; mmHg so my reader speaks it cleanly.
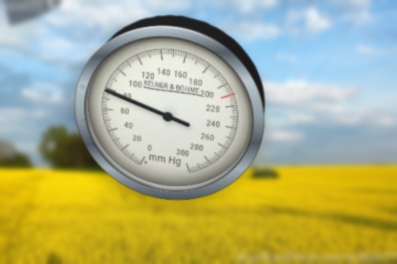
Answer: 80; mmHg
